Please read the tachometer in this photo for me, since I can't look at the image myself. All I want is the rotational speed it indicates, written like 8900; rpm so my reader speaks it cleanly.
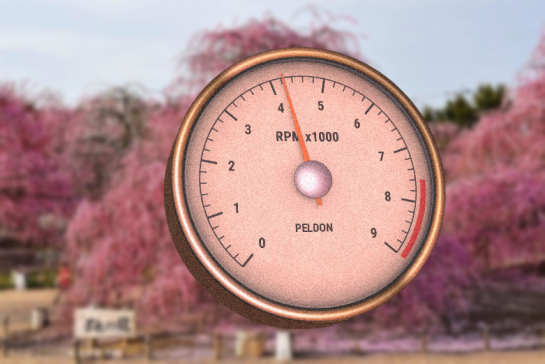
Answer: 4200; rpm
